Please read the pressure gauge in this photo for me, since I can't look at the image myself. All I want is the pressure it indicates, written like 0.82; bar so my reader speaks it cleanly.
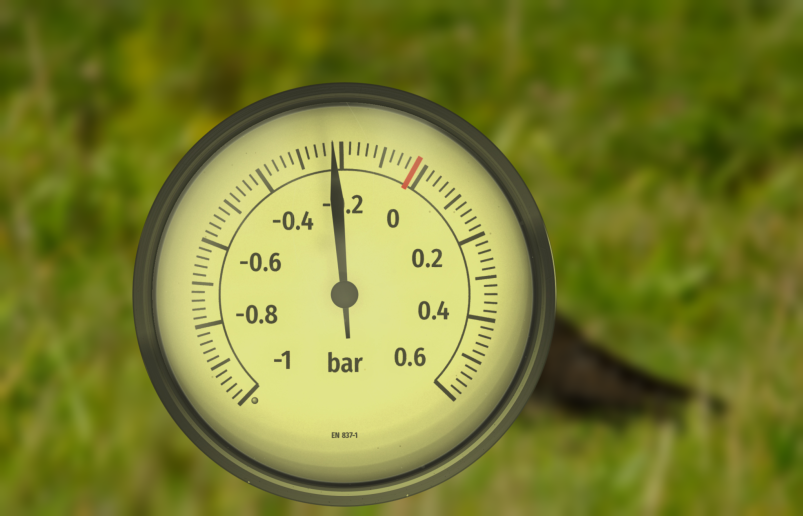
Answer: -0.22; bar
